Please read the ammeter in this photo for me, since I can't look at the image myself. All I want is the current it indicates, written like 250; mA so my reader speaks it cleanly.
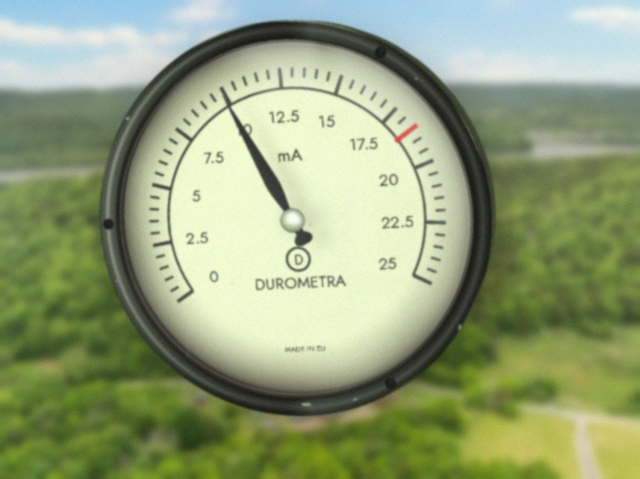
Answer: 10; mA
